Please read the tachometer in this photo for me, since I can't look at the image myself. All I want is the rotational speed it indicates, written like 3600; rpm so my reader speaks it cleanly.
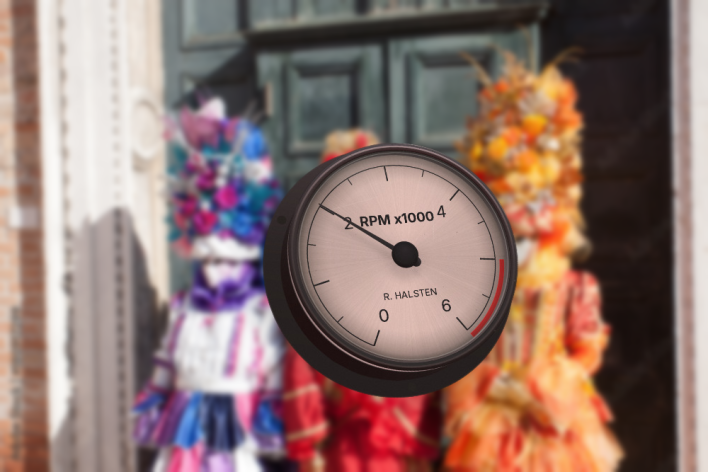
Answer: 2000; rpm
